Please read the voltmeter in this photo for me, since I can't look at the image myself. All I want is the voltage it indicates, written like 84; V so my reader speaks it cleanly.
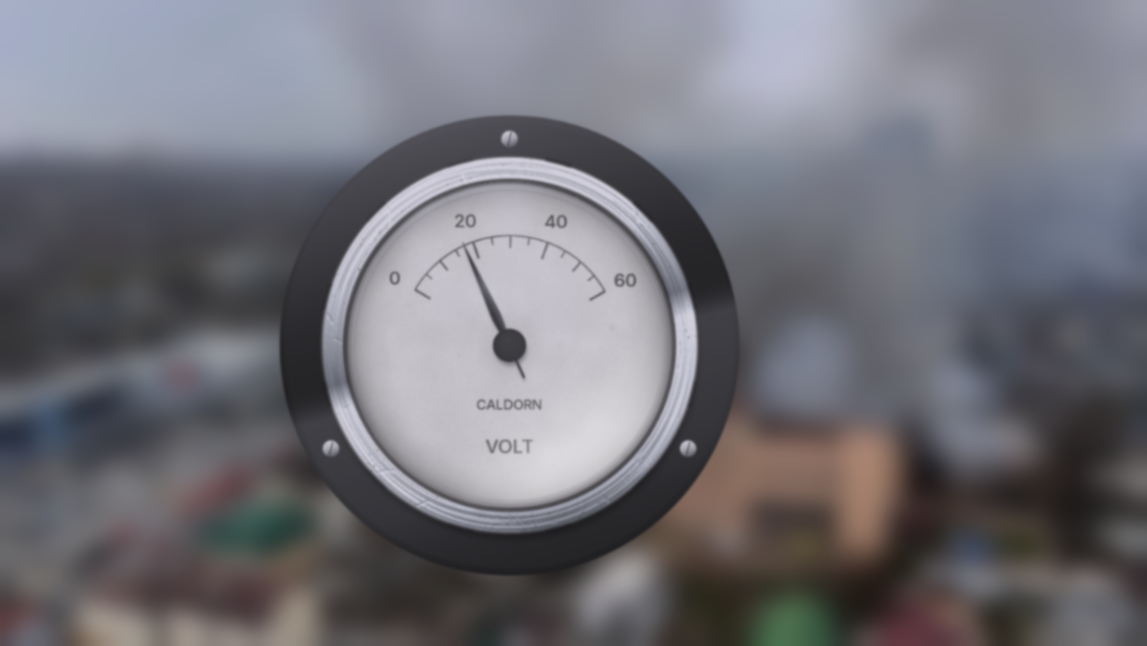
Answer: 17.5; V
